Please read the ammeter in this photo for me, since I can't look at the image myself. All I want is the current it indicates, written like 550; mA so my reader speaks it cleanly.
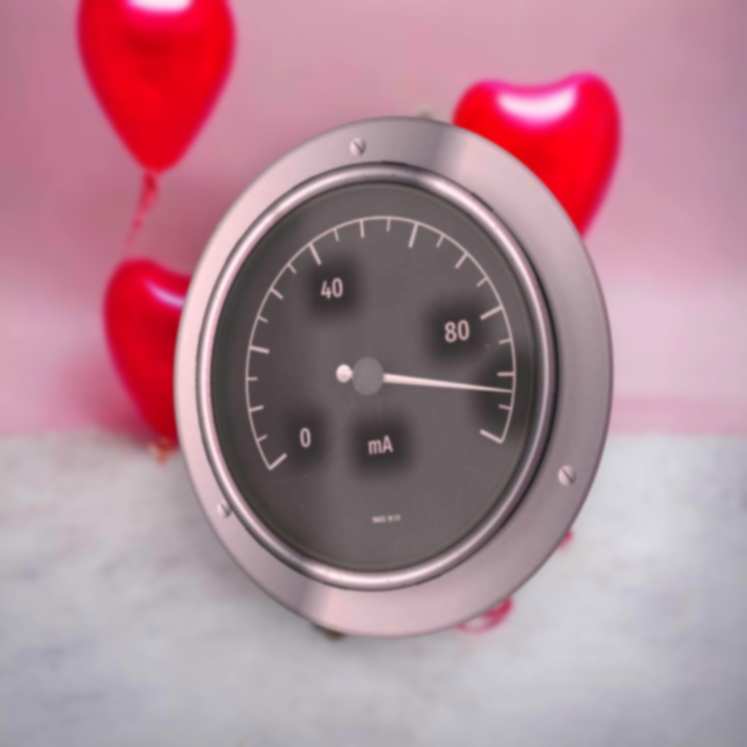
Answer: 92.5; mA
